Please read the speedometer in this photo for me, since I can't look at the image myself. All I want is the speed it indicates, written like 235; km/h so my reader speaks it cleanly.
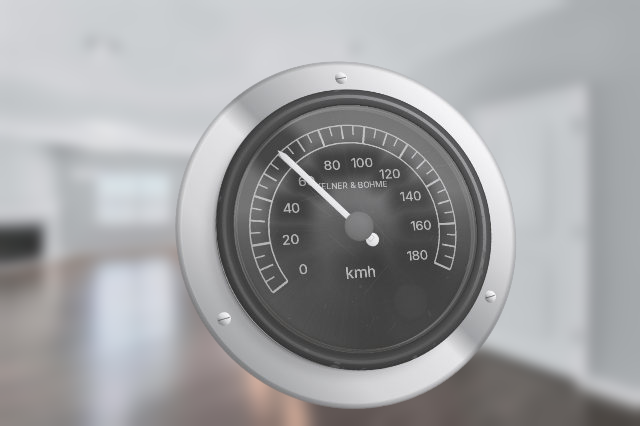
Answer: 60; km/h
